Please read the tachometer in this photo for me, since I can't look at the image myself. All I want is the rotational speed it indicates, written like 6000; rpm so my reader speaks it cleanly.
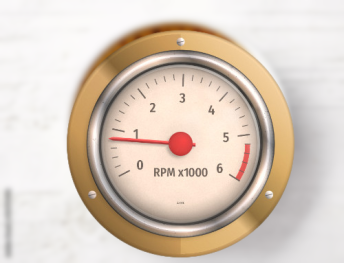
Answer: 800; rpm
